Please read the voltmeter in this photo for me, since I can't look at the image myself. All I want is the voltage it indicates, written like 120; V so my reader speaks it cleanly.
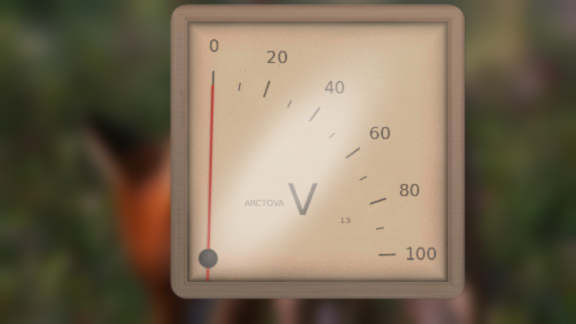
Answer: 0; V
